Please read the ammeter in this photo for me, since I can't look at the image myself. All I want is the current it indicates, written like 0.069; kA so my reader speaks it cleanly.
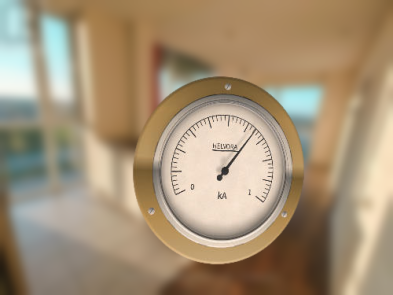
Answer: 0.64; kA
